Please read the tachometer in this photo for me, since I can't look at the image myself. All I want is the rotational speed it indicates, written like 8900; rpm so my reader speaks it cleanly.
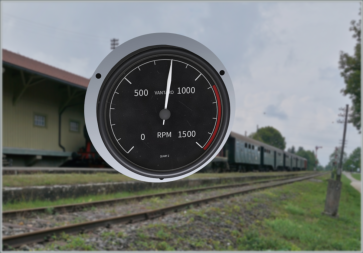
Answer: 800; rpm
